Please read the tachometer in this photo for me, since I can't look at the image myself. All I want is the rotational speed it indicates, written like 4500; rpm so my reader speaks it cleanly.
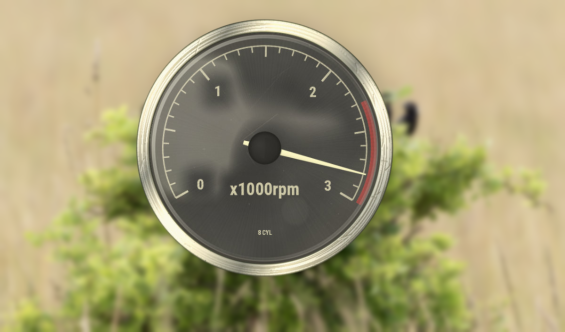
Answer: 2800; rpm
